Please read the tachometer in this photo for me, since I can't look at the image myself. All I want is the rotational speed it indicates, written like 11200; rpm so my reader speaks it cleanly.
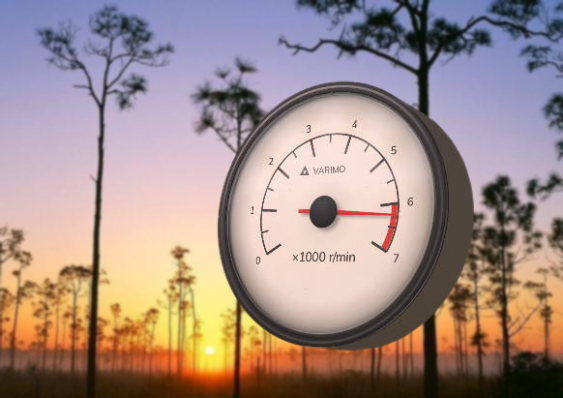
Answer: 6250; rpm
